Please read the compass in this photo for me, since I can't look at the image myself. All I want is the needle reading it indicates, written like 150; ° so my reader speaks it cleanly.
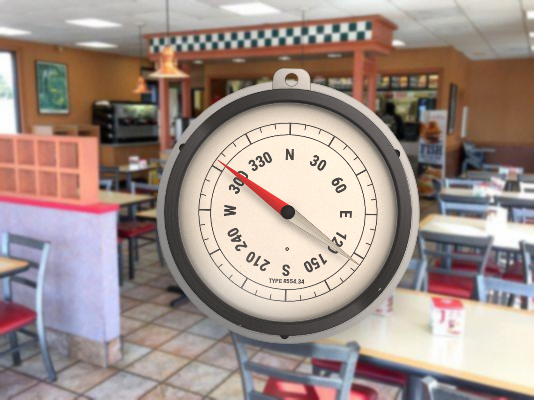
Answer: 305; °
